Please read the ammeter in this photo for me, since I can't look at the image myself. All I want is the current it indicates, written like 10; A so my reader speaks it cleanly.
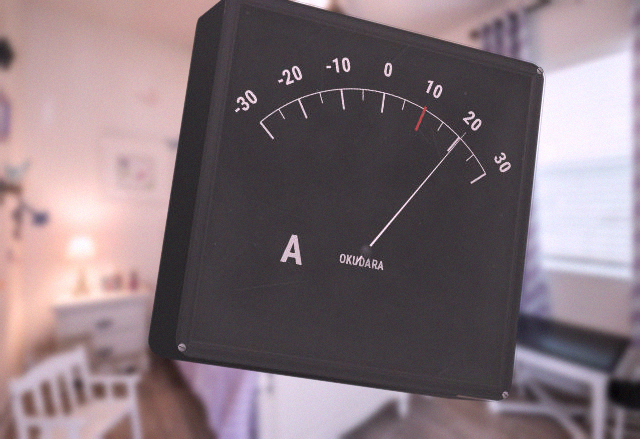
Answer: 20; A
